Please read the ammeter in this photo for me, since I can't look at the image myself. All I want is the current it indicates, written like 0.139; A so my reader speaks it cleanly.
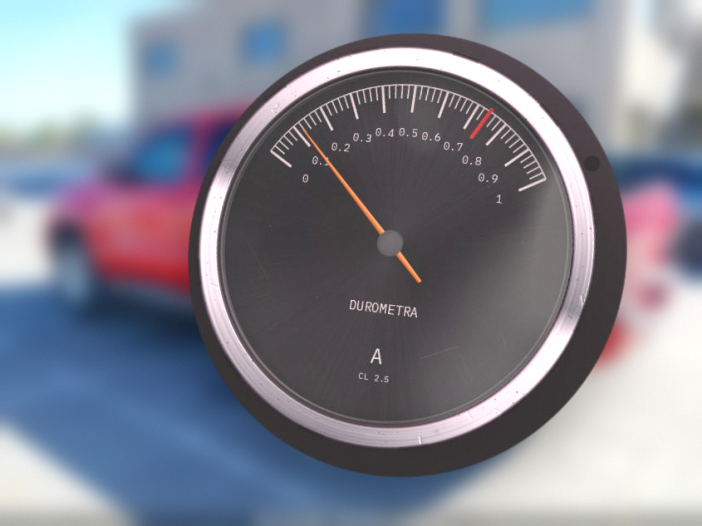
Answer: 0.12; A
